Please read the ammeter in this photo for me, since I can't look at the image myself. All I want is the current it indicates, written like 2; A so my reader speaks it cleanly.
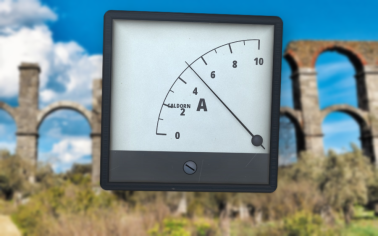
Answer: 5; A
